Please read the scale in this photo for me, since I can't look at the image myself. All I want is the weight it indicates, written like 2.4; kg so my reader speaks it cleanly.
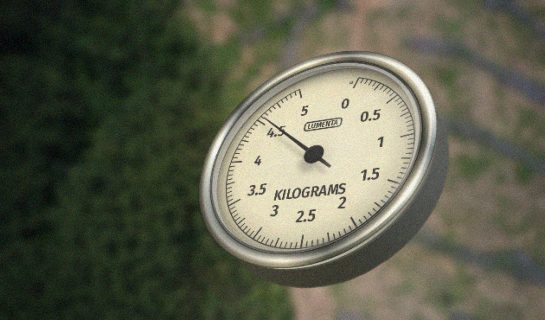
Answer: 4.55; kg
